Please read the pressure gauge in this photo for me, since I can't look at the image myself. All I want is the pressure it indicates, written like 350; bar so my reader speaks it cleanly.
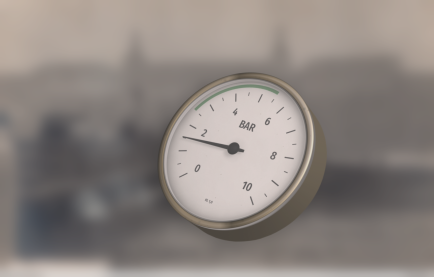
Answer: 1.5; bar
